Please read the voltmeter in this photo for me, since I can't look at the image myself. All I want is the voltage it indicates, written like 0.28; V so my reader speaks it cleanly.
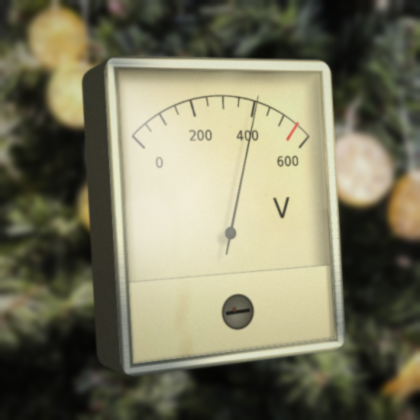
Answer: 400; V
